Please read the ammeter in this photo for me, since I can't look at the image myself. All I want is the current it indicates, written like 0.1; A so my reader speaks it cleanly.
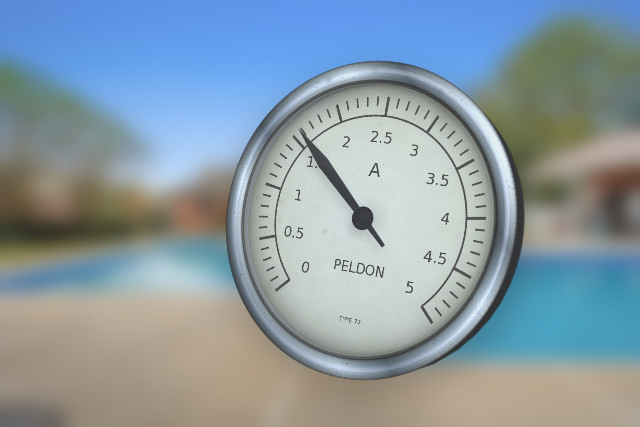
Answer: 1.6; A
